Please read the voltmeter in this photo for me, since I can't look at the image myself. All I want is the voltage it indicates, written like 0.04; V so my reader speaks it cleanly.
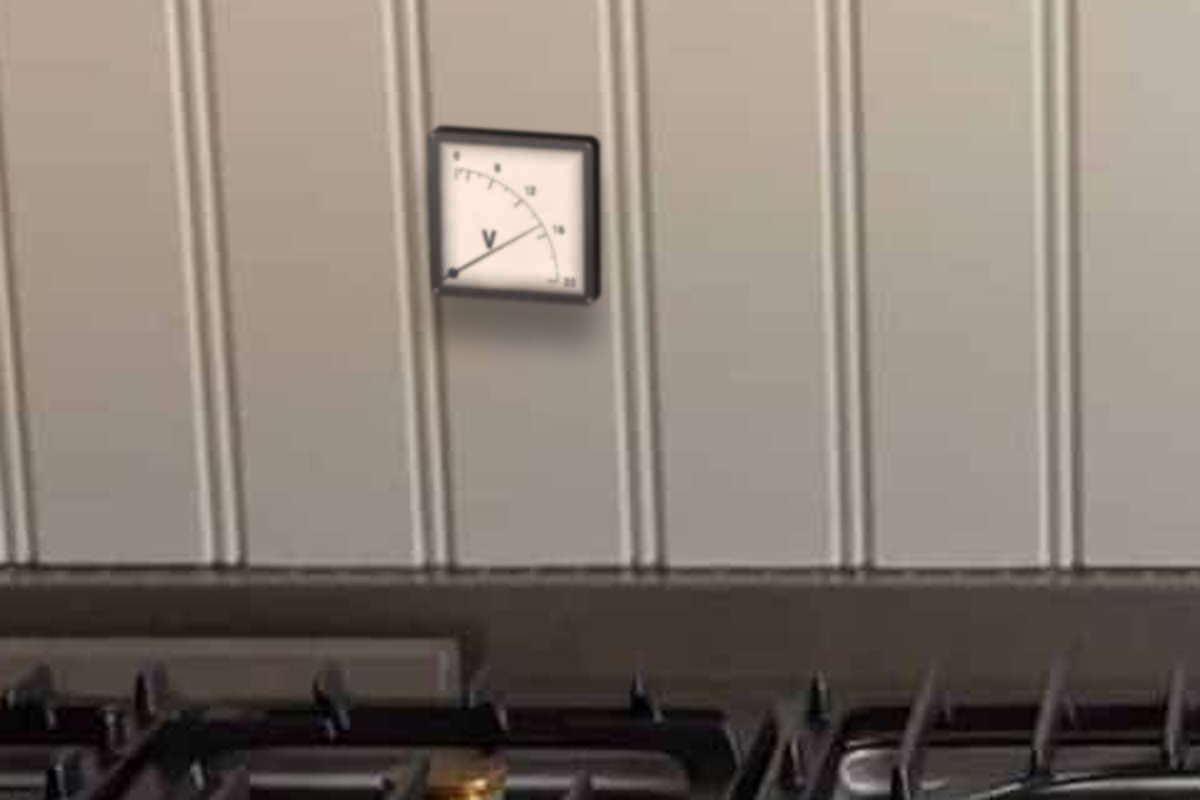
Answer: 15; V
